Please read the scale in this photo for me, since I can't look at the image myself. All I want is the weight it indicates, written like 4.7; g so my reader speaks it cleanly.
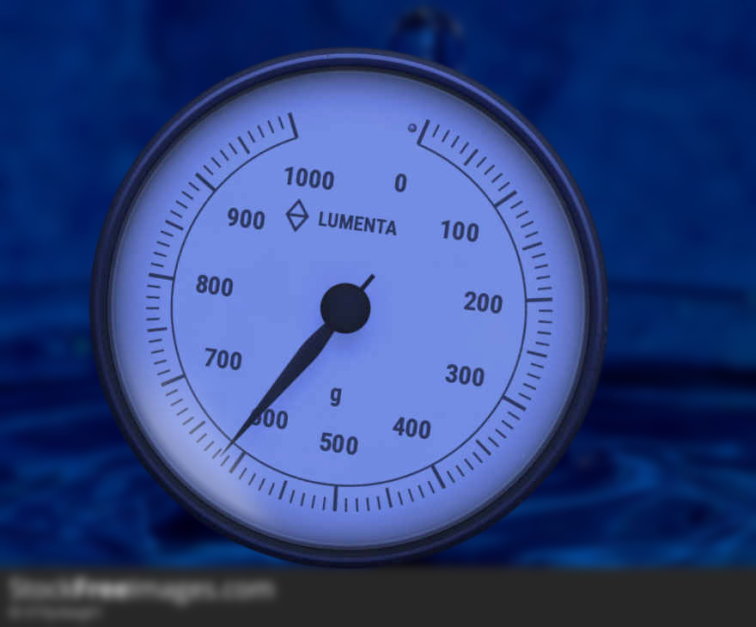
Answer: 615; g
